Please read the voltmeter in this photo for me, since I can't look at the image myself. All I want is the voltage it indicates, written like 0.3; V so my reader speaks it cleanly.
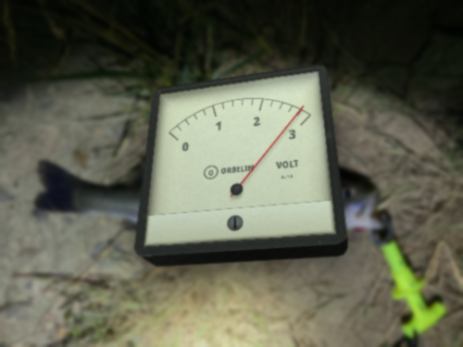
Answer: 2.8; V
